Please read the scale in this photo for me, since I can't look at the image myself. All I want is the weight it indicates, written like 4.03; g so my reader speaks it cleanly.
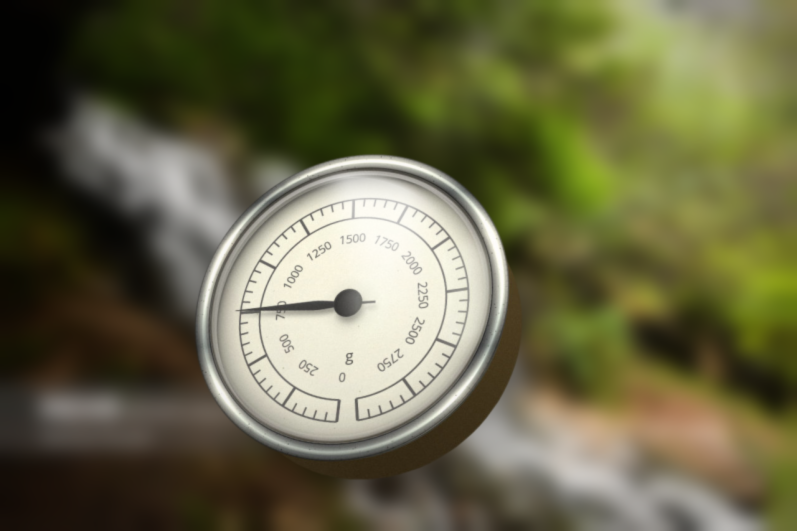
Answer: 750; g
